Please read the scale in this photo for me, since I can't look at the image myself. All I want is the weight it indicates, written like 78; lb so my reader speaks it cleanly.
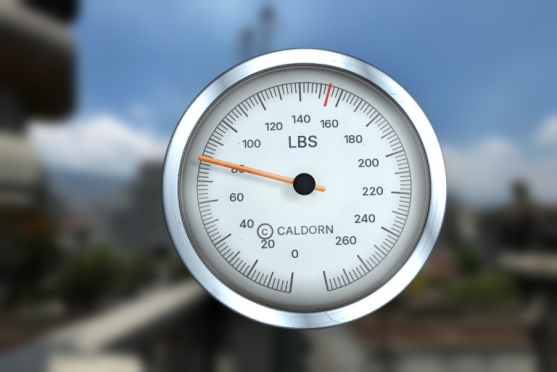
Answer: 80; lb
